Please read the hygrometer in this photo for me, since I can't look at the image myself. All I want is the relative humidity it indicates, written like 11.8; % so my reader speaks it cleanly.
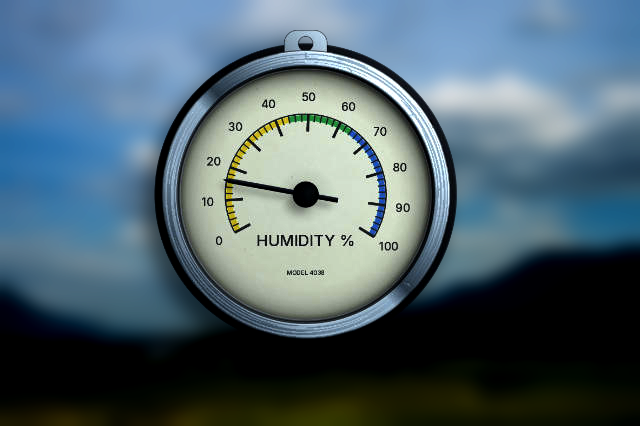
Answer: 16; %
